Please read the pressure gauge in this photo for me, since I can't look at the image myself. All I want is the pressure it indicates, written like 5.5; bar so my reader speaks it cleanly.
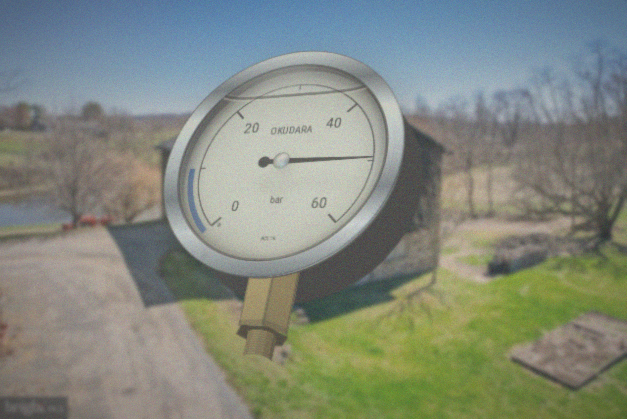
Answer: 50; bar
